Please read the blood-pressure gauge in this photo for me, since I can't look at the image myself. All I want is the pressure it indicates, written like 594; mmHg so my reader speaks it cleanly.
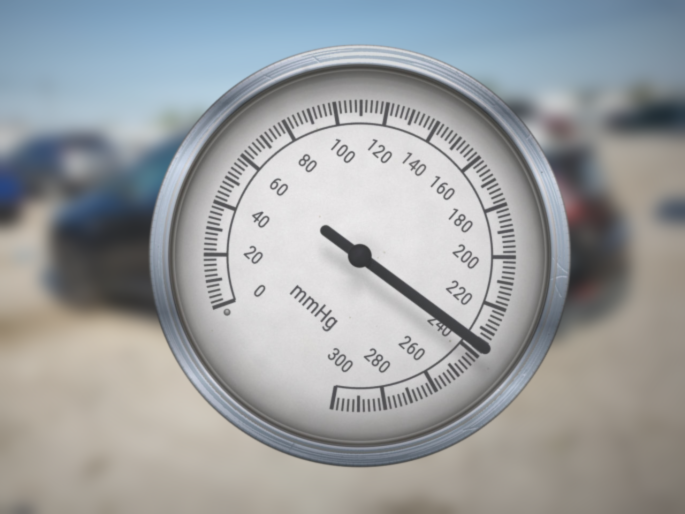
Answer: 236; mmHg
